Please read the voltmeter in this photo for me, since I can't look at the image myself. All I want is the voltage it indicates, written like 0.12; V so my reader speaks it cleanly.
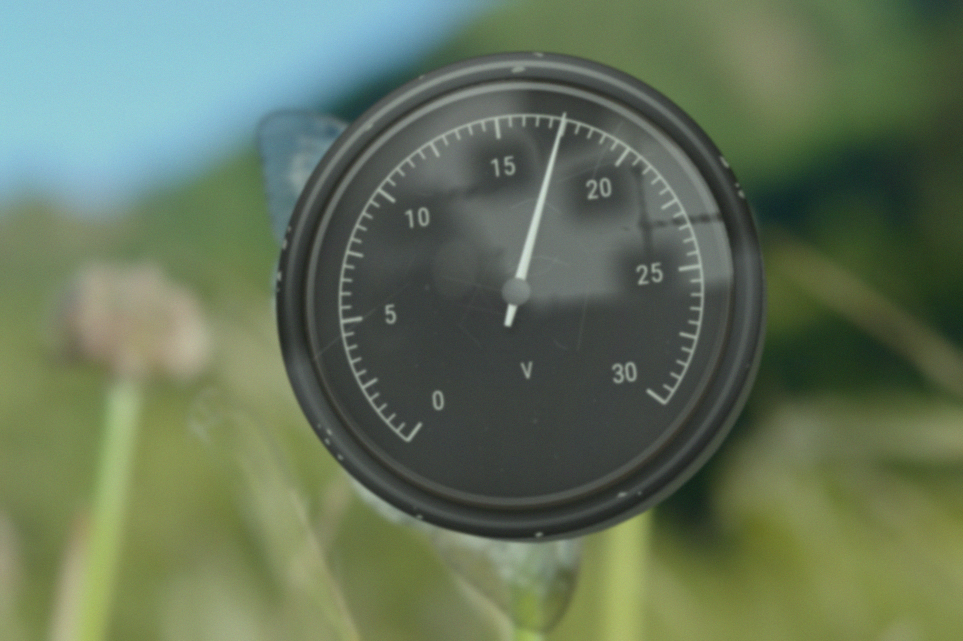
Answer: 17.5; V
